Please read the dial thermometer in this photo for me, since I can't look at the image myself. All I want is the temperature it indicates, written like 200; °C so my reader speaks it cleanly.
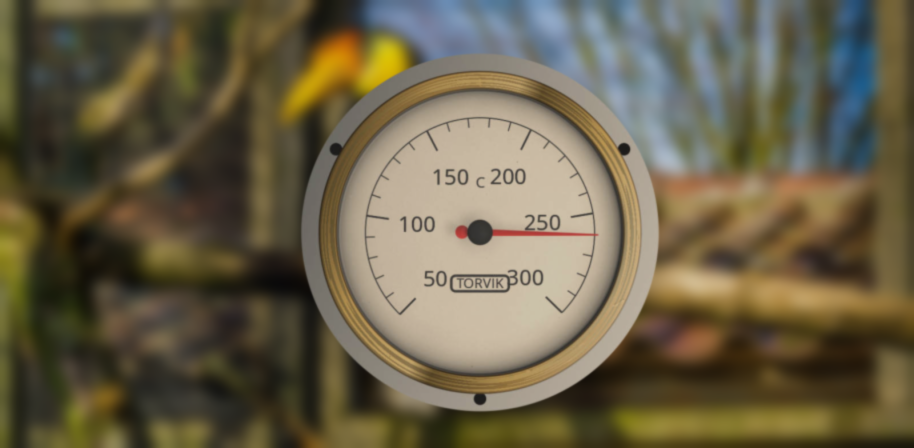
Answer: 260; °C
